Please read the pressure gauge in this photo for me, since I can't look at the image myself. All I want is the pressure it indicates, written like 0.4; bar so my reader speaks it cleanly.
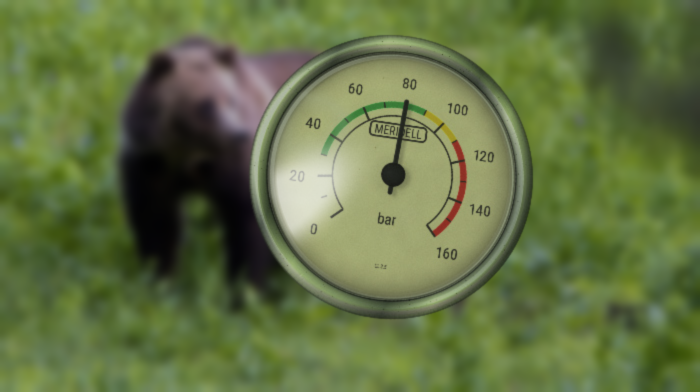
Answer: 80; bar
